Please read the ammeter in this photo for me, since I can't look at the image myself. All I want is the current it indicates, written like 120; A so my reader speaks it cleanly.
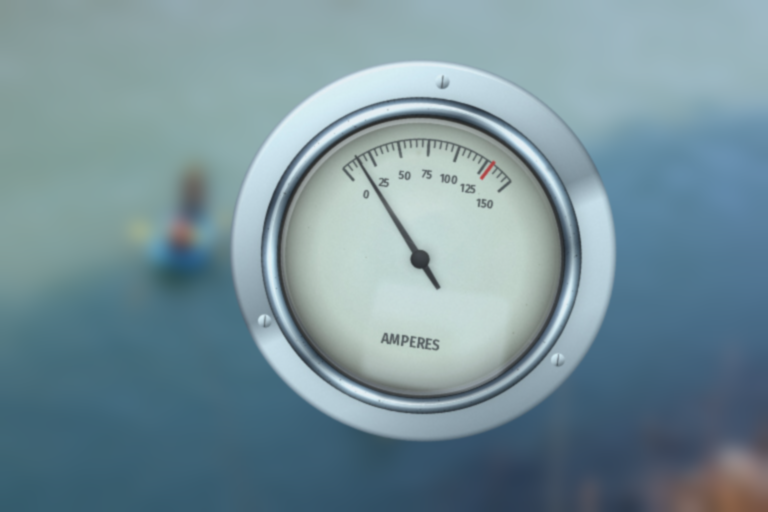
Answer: 15; A
